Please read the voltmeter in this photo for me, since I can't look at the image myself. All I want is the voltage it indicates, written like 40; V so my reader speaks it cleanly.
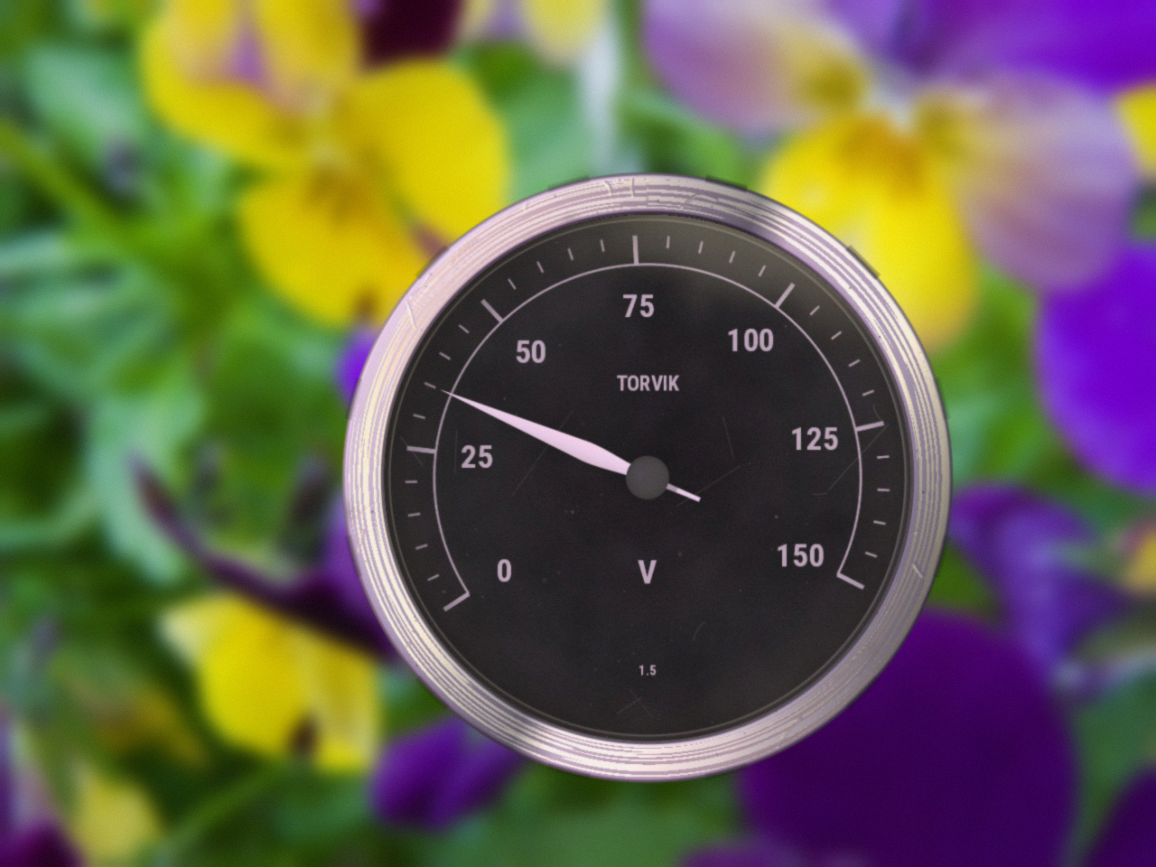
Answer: 35; V
